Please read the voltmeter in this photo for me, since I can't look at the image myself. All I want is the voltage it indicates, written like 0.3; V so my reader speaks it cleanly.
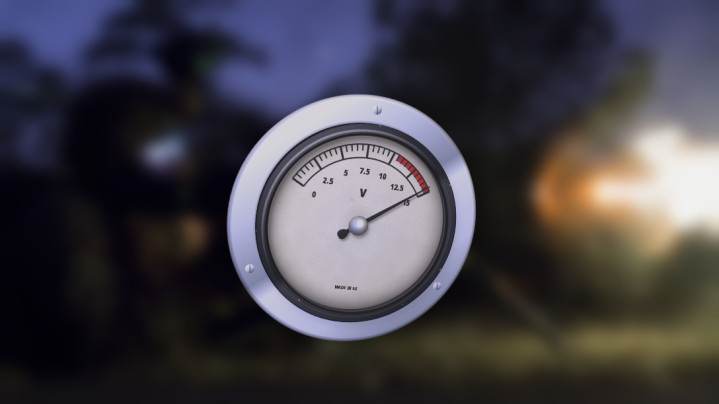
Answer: 14.5; V
